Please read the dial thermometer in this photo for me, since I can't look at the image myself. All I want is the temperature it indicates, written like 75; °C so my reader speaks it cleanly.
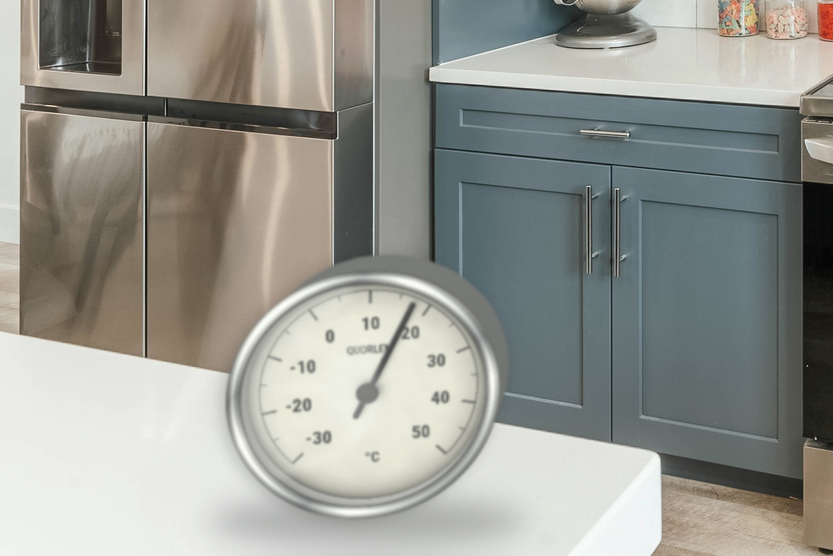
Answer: 17.5; °C
